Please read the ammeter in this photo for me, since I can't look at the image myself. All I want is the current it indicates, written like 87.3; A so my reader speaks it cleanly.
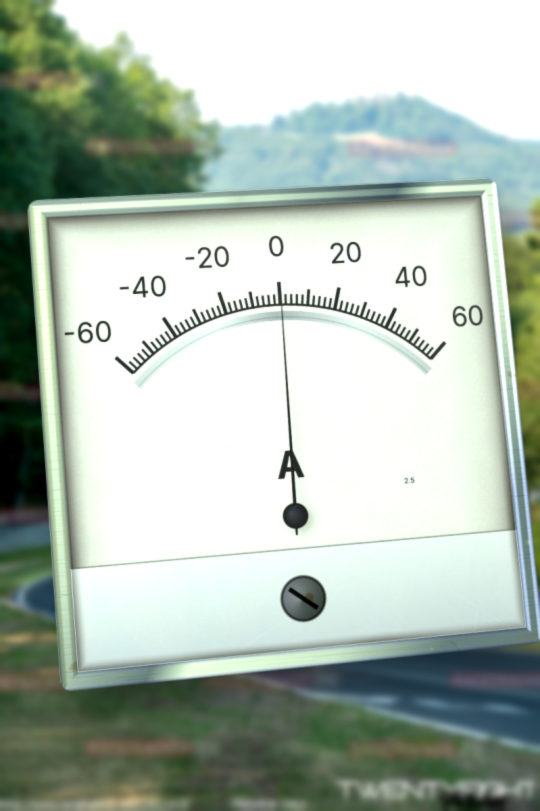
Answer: 0; A
